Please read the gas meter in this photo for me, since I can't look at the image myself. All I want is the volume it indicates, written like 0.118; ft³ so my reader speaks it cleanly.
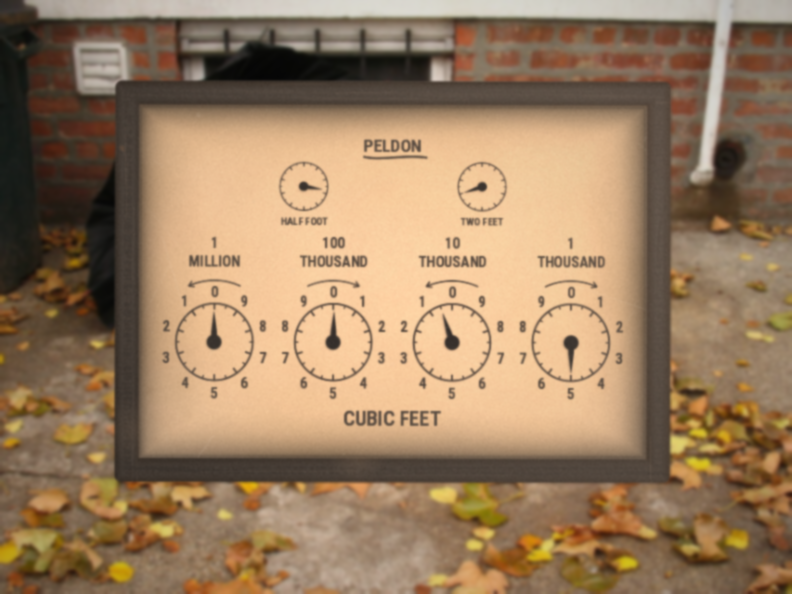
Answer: 500; ft³
